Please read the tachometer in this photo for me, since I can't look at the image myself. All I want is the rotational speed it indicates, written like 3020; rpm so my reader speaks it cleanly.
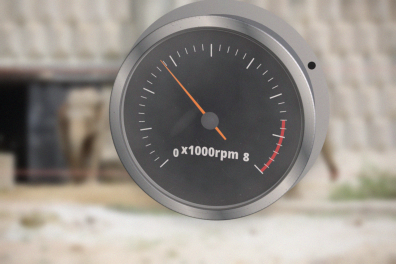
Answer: 2800; rpm
